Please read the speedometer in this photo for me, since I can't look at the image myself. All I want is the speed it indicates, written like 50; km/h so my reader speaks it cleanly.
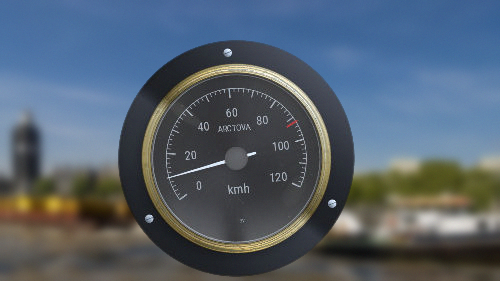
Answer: 10; km/h
